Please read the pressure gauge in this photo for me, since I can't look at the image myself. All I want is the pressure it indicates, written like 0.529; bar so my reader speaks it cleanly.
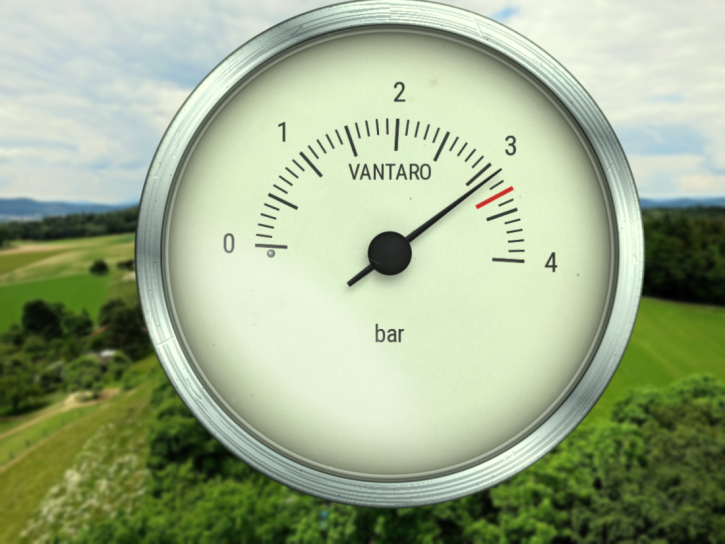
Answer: 3.1; bar
